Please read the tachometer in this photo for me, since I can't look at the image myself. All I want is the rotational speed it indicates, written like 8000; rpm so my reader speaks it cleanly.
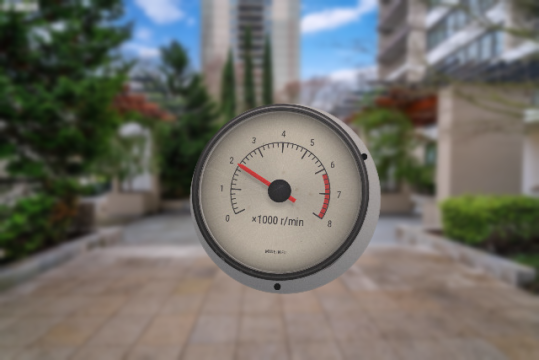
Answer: 2000; rpm
